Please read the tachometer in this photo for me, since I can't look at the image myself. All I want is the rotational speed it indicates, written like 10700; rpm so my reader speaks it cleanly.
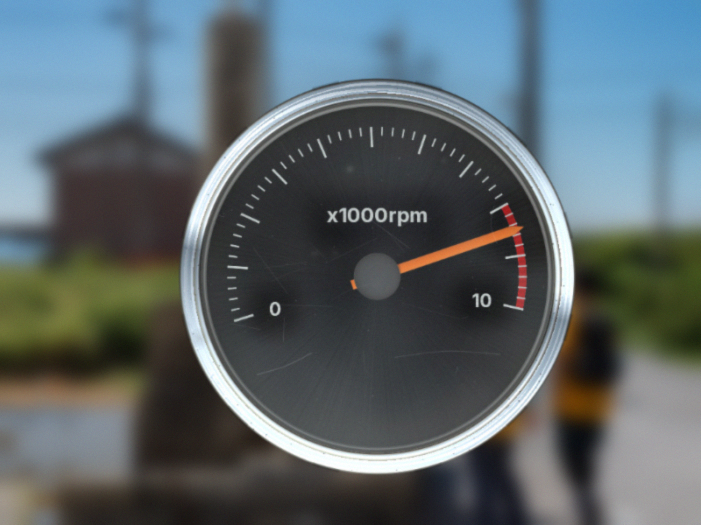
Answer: 8500; rpm
